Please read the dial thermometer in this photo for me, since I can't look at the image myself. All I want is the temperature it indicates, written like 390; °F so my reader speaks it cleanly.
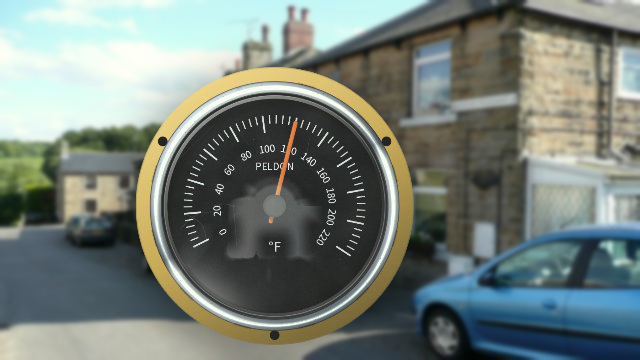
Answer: 120; °F
